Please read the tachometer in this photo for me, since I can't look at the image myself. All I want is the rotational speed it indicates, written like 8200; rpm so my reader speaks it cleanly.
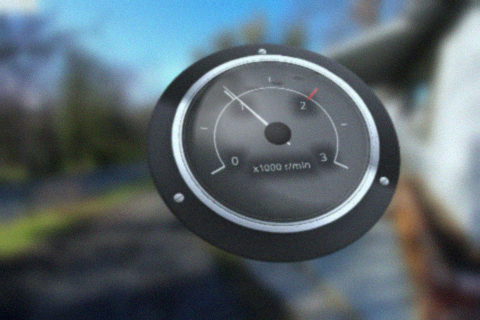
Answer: 1000; rpm
